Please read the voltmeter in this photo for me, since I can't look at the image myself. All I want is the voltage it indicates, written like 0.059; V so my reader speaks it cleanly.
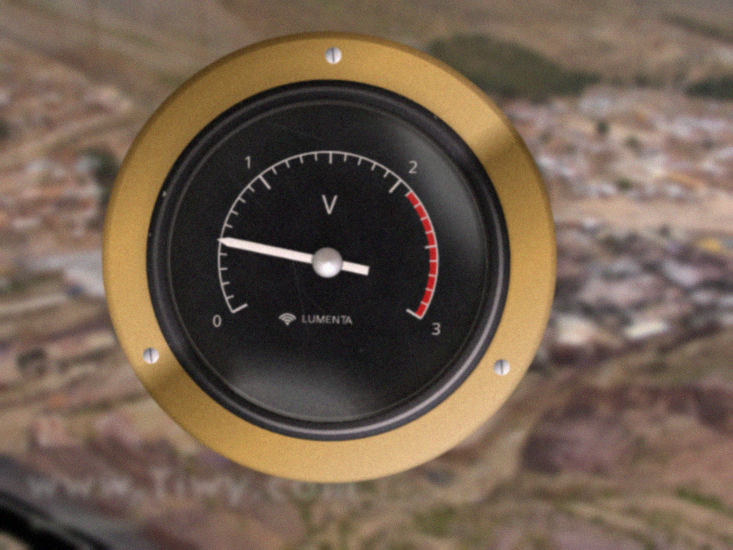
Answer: 0.5; V
